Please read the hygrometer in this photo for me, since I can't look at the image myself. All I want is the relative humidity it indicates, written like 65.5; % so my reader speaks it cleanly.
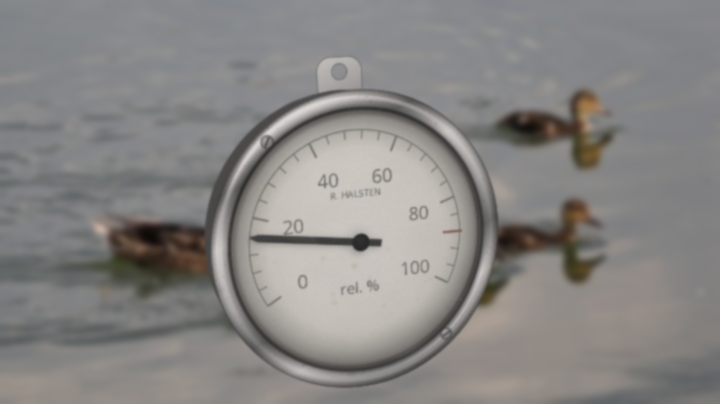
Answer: 16; %
